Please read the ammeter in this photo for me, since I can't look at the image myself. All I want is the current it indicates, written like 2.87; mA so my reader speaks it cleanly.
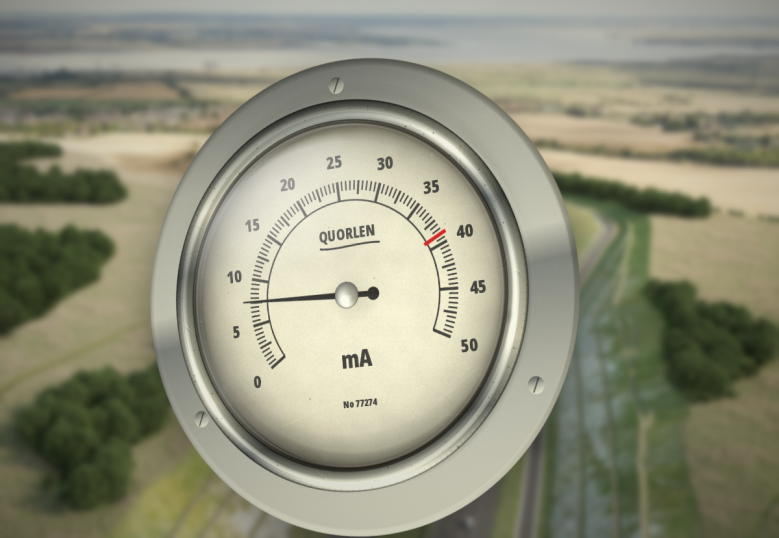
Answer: 7.5; mA
